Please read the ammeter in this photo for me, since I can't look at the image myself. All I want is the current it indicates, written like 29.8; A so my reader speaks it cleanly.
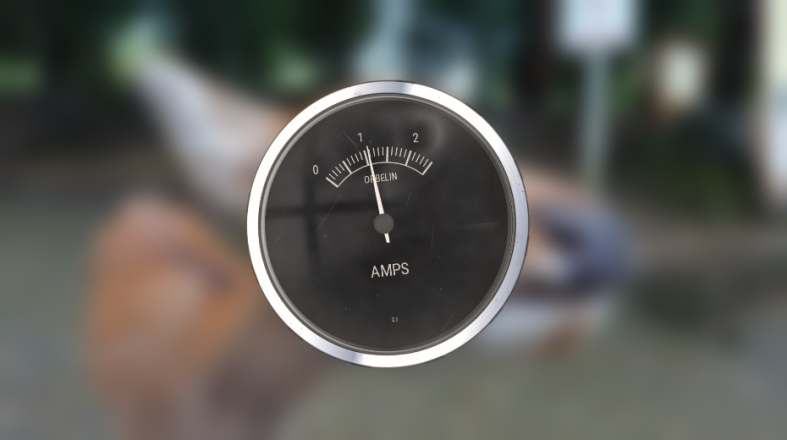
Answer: 1.1; A
